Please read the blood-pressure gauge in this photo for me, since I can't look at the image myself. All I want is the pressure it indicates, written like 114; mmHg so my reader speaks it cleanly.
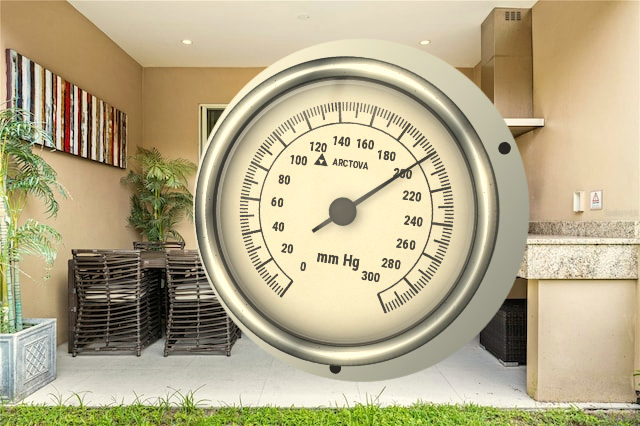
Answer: 200; mmHg
